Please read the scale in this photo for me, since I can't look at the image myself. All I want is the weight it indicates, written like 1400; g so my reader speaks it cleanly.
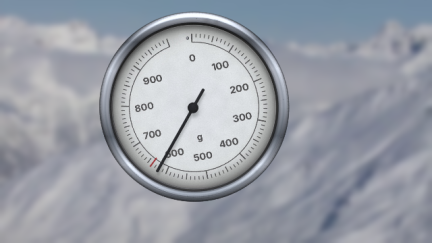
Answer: 620; g
